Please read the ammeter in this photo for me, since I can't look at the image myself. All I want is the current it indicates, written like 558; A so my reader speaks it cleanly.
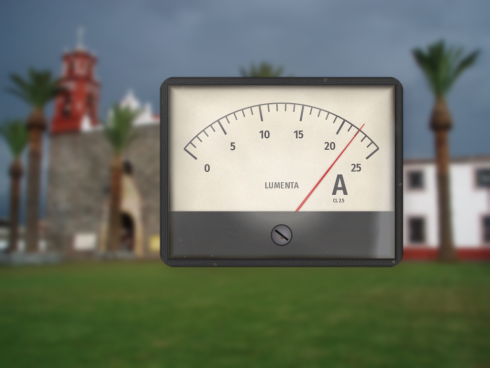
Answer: 22; A
